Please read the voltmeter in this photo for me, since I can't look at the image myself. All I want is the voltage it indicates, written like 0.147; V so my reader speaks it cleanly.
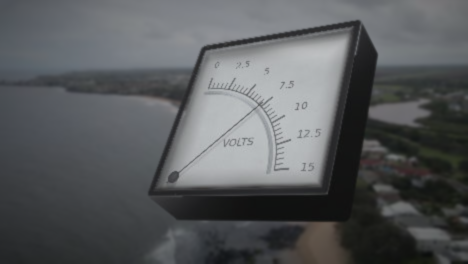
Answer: 7.5; V
